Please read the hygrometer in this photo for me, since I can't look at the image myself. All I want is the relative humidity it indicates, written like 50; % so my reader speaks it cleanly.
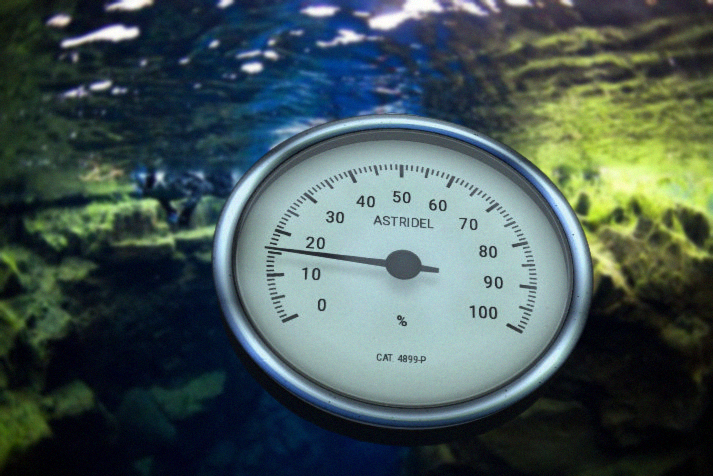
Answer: 15; %
